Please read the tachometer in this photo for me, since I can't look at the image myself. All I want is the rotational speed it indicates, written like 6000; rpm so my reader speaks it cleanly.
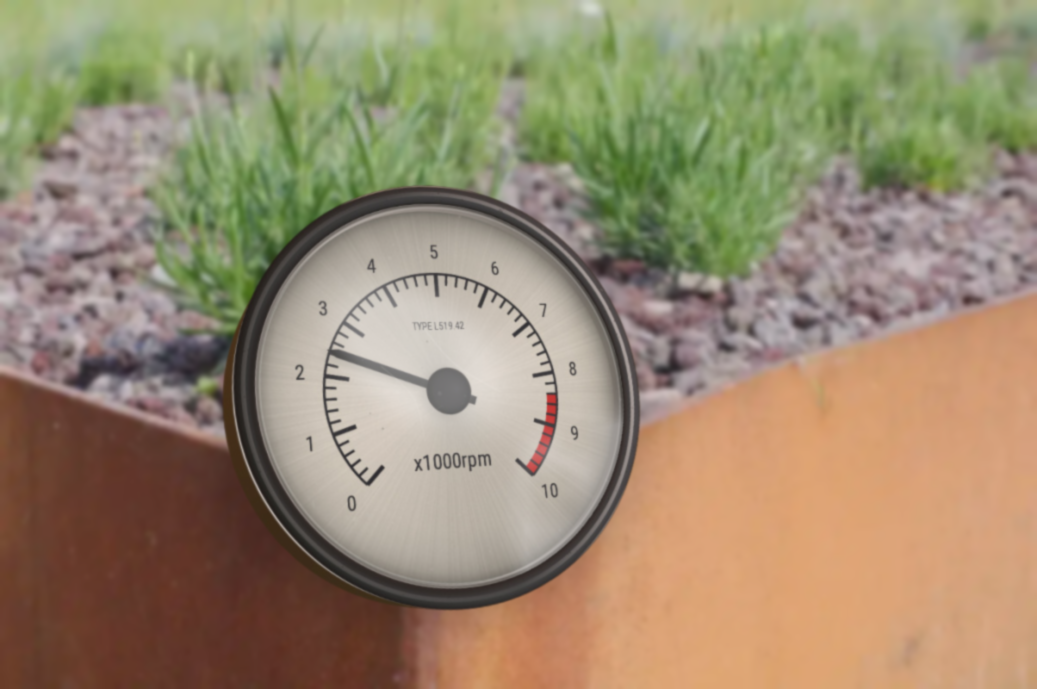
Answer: 2400; rpm
